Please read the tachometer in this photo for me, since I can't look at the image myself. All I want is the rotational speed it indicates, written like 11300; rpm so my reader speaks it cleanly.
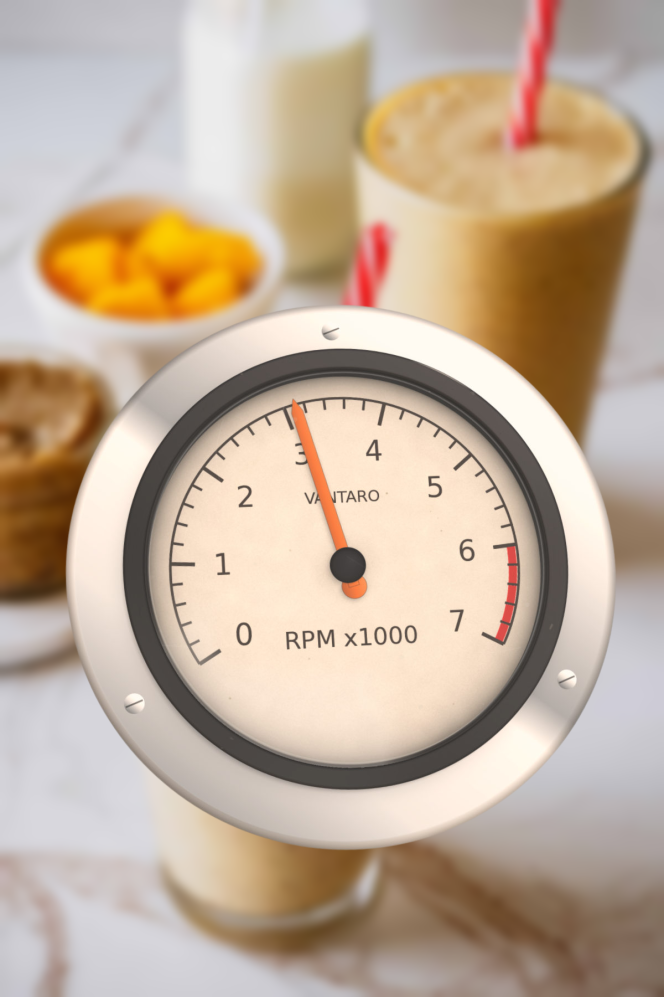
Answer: 3100; rpm
